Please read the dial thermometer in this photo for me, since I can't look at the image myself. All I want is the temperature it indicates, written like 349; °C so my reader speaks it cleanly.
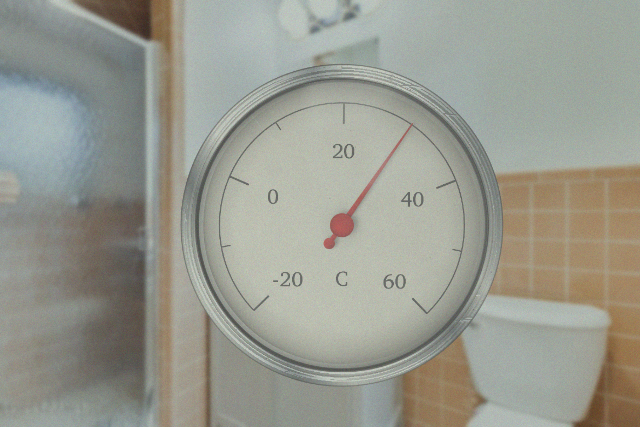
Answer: 30; °C
